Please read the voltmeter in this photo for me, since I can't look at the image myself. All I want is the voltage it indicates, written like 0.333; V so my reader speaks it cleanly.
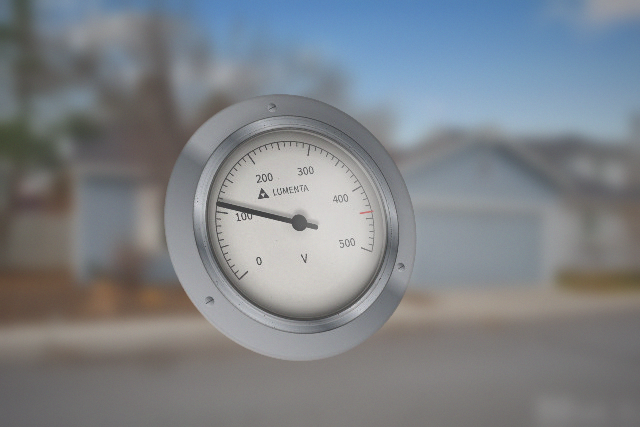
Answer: 110; V
